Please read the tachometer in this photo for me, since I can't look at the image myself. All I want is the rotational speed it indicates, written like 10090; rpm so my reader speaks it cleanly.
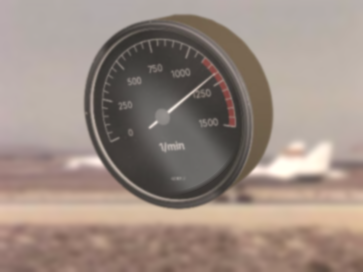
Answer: 1200; rpm
